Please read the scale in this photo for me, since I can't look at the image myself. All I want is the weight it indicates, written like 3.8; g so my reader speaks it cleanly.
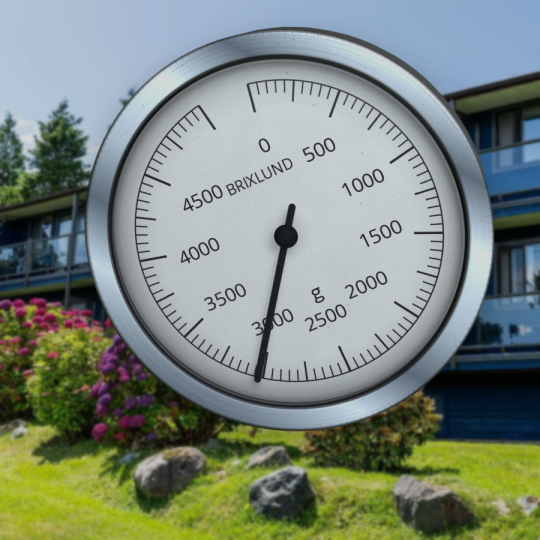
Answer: 3025; g
